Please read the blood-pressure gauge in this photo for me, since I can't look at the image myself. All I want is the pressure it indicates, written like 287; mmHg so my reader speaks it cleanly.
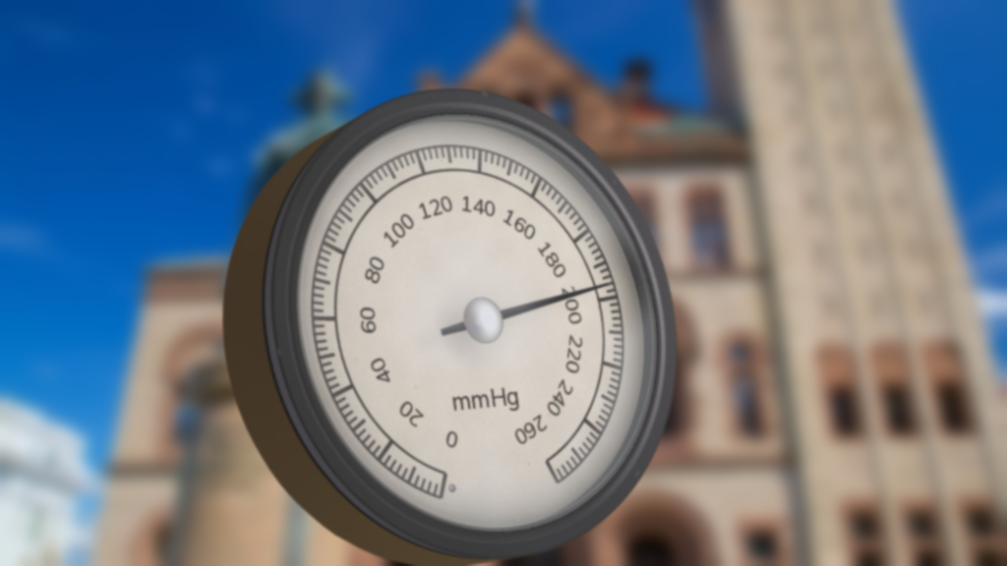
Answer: 196; mmHg
